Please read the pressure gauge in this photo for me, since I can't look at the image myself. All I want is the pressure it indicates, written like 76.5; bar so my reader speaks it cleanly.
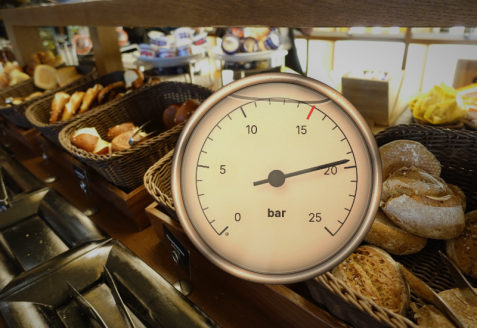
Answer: 19.5; bar
